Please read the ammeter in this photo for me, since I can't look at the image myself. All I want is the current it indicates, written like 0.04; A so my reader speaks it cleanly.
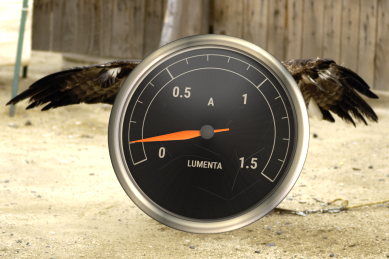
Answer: 0.1; A
